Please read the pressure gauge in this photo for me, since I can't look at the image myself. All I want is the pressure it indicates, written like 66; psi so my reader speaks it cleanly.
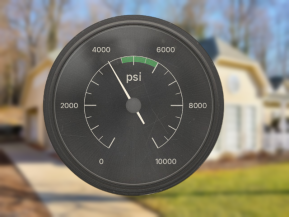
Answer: 4000; psi
